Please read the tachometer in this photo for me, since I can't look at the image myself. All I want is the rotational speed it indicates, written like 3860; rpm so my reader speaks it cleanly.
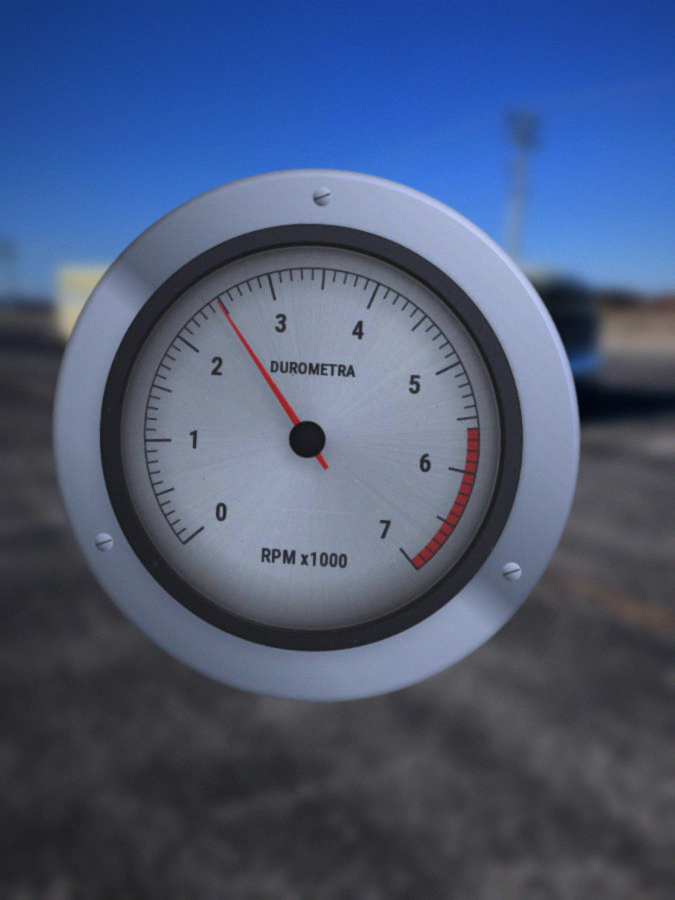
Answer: 2500; rpm
